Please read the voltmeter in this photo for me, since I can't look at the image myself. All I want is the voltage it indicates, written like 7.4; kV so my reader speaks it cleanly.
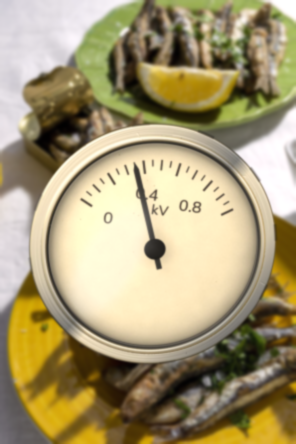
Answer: 0.35; kV
